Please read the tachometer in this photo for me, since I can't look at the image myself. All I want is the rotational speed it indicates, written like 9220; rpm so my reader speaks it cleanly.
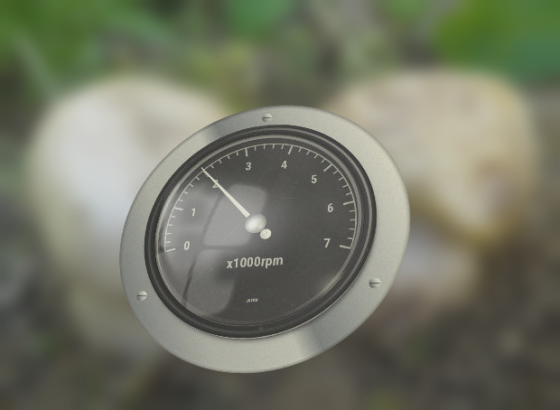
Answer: 2000; rpm
